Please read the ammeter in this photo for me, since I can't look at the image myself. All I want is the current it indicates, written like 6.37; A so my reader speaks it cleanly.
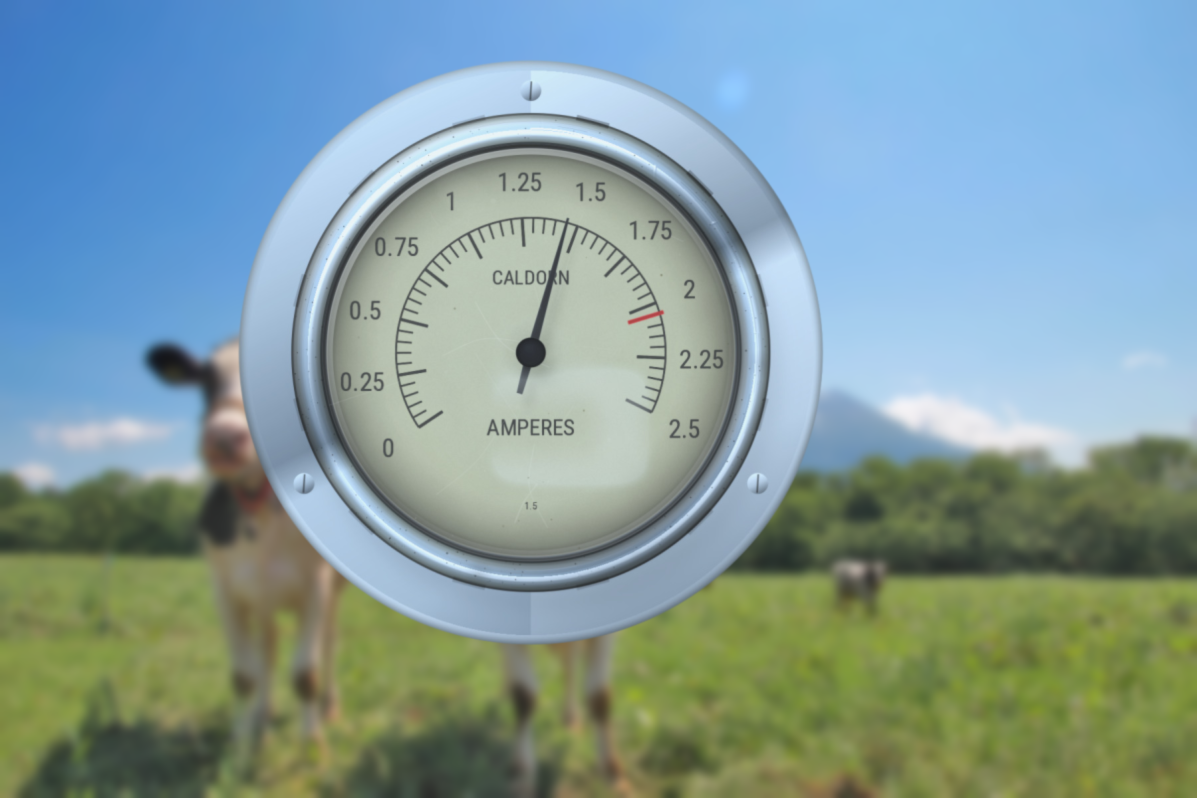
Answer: 1.45; A
